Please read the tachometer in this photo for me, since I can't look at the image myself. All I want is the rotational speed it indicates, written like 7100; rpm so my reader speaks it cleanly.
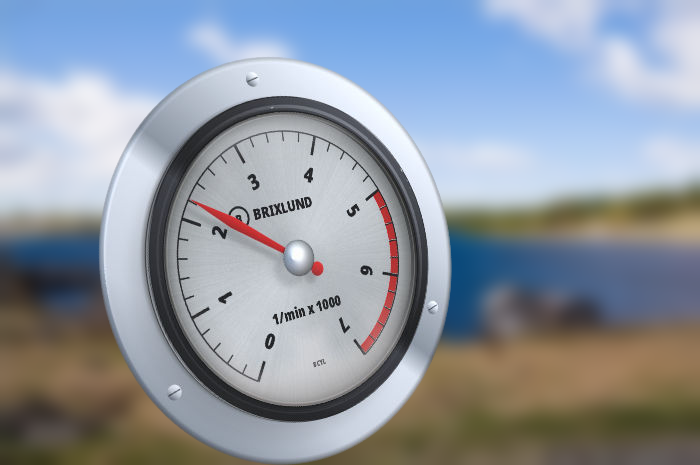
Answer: 2200; rpm
